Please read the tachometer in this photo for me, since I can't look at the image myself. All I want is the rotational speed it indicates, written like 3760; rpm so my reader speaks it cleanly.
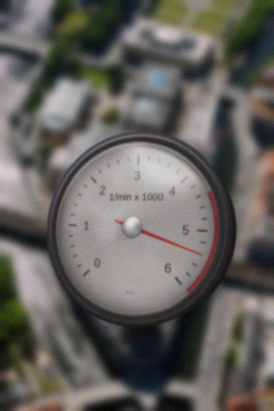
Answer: 5400; rpm
